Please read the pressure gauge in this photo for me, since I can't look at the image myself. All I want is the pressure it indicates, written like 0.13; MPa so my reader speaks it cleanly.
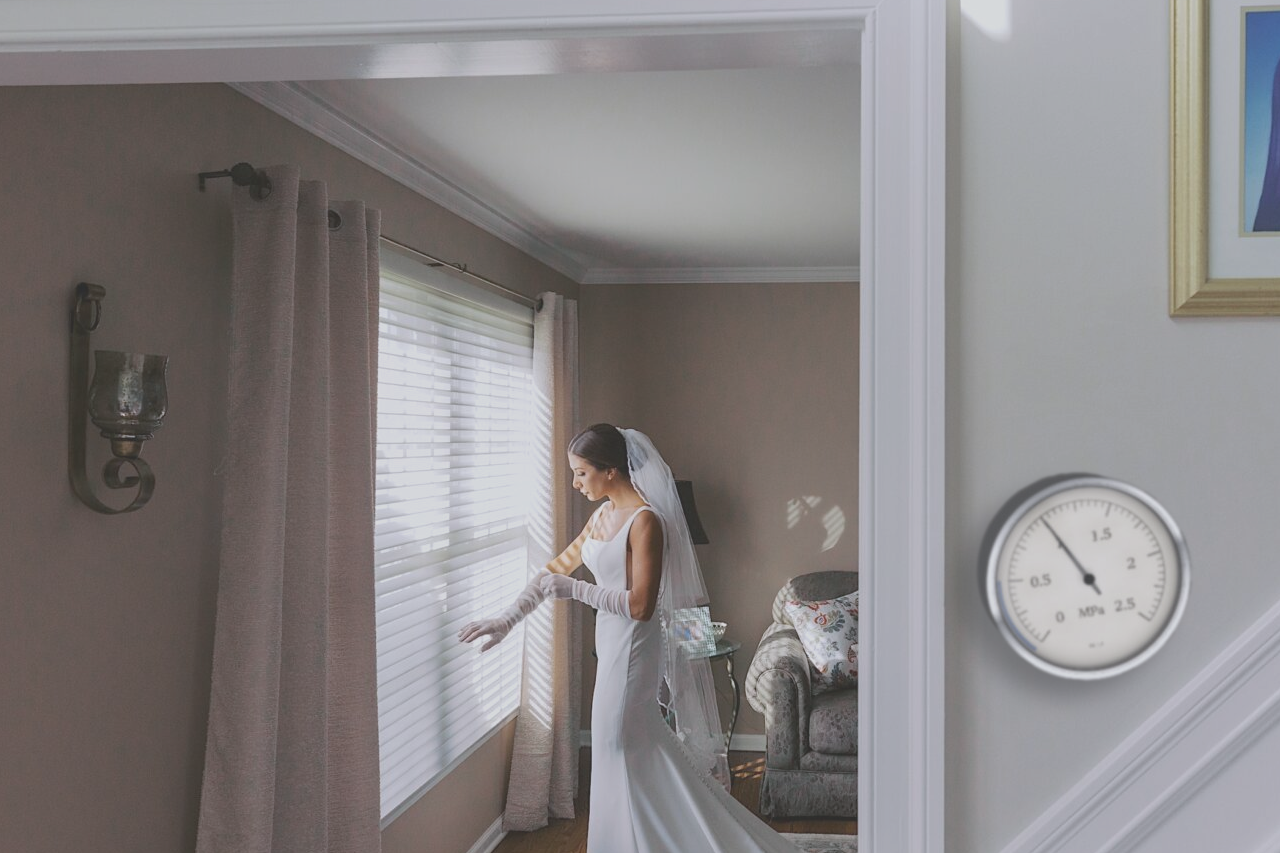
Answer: 1; MPa
